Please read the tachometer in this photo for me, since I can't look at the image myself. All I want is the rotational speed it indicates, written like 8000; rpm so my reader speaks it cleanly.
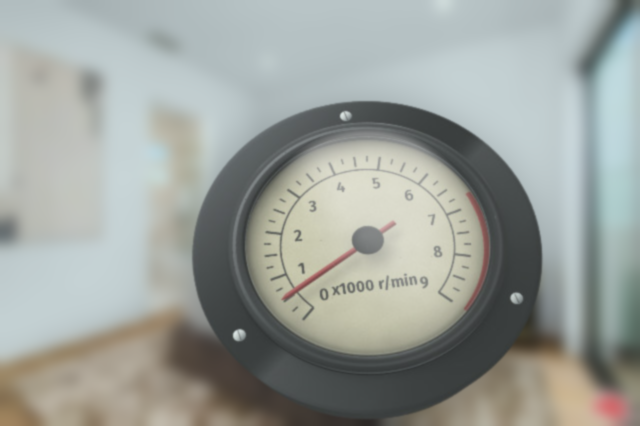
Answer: 500; rpm
